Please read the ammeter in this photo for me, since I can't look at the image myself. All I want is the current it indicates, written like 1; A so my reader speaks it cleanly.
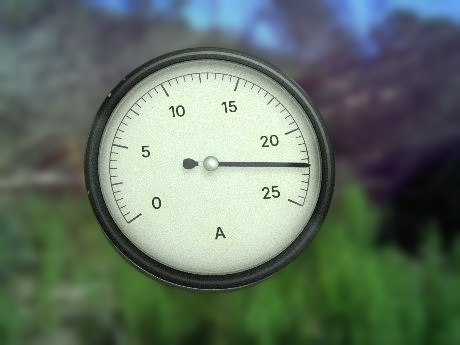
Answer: 22.5; A
